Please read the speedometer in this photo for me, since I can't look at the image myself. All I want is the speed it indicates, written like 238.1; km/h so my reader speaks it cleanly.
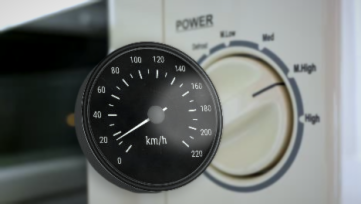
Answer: 15; km/h
